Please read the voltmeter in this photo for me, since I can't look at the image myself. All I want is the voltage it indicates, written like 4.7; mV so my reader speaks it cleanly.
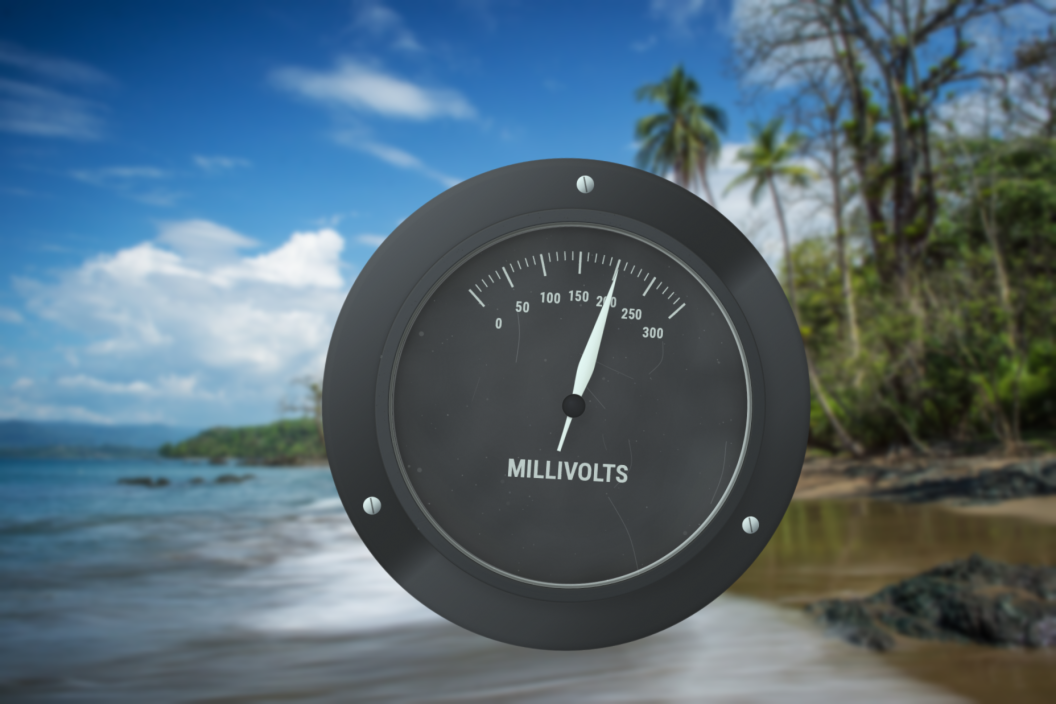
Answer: 200; mV
